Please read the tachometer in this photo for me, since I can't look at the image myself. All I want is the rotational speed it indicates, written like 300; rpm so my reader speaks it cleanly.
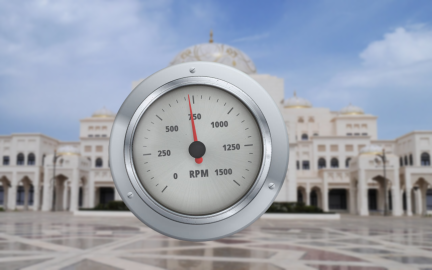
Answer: 725; rpm
